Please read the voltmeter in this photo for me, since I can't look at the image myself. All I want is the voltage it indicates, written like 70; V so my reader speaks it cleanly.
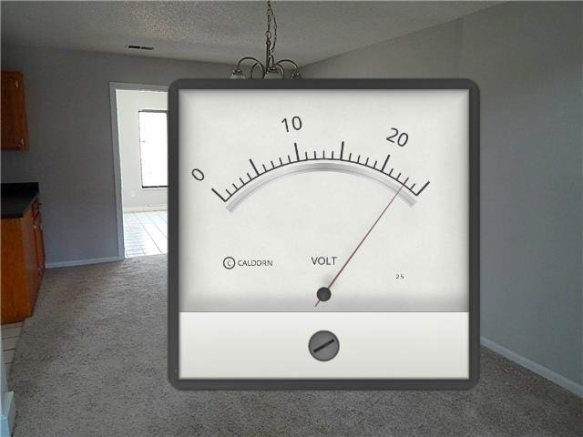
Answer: 23; V
